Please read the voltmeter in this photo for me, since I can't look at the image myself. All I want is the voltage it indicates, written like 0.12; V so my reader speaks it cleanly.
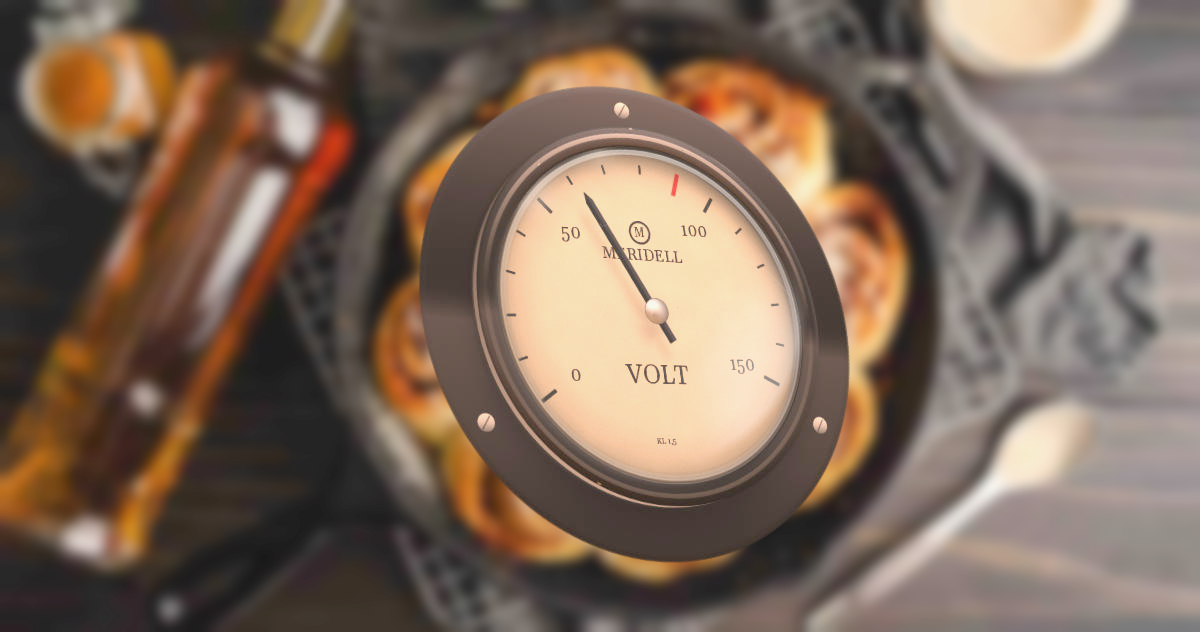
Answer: 60; V
